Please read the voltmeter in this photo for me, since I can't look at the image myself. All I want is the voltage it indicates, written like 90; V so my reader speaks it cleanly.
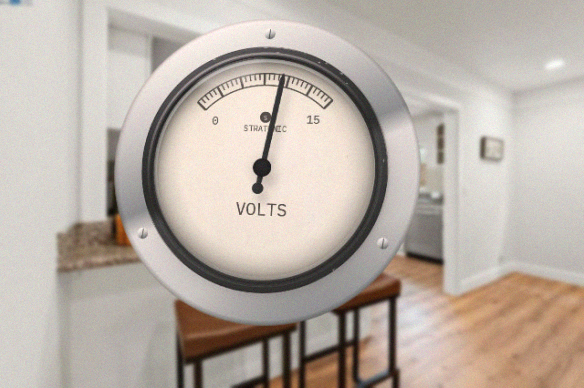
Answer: 9.5; V
